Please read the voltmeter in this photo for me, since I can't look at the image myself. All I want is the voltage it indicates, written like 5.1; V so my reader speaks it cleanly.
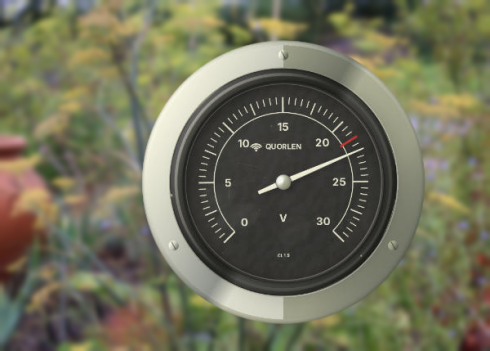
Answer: 22.5; V
